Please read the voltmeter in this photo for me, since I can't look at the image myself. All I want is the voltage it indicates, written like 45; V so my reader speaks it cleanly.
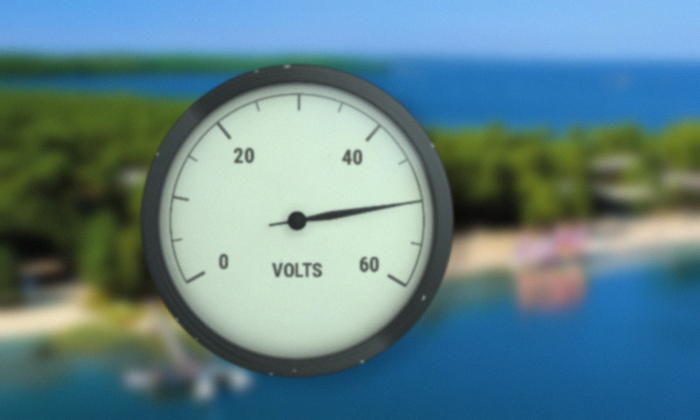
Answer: 50; V
